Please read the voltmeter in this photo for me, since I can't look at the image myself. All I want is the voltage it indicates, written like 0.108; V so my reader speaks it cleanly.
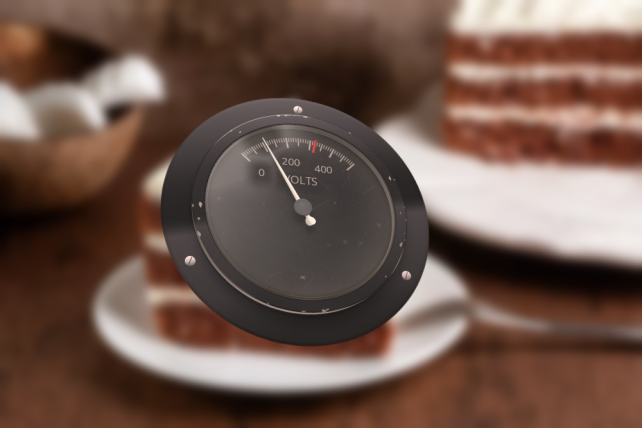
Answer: 100; V
